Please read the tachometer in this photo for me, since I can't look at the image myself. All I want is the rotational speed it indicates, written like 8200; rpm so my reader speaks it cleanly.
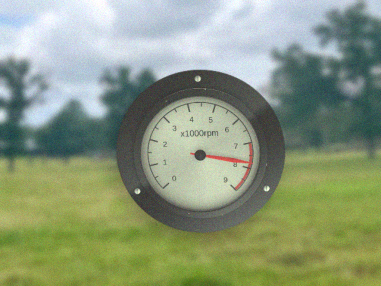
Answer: 7750; rpm
